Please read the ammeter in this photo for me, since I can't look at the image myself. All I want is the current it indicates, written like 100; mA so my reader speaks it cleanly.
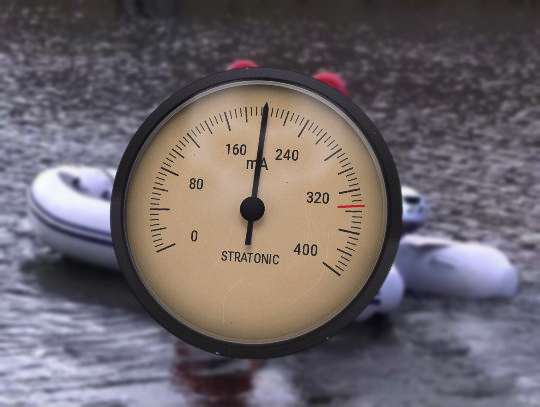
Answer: 200; mA
